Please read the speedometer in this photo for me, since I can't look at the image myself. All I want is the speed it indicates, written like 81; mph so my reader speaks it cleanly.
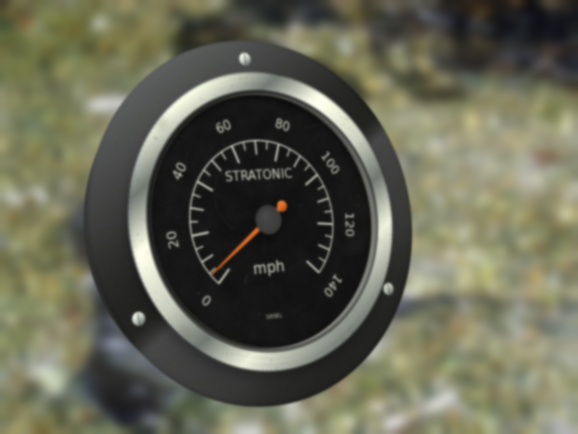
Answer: 5; mph
